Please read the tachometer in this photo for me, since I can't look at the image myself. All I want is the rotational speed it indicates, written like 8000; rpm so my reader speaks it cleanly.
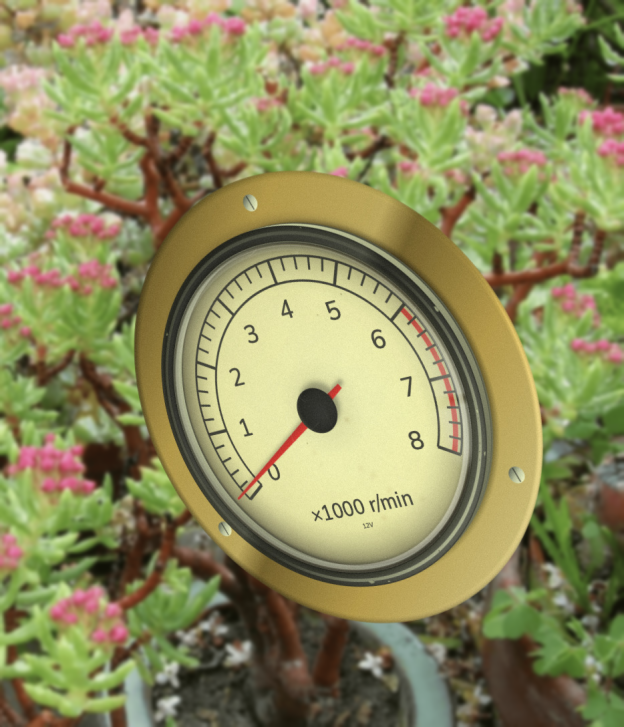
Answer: 100; rpm
